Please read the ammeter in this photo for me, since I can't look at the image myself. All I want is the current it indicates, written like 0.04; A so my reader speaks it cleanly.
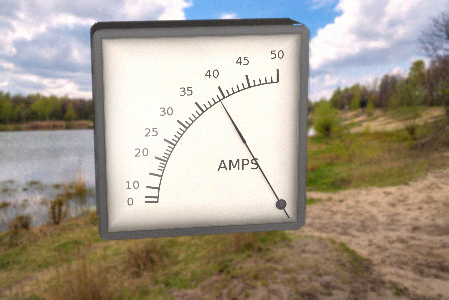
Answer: 39; A
